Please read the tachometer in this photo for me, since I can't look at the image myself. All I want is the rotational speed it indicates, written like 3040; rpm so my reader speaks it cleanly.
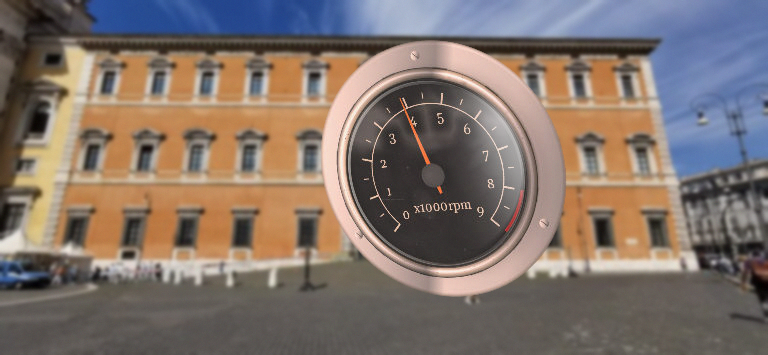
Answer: 4000; rpm
